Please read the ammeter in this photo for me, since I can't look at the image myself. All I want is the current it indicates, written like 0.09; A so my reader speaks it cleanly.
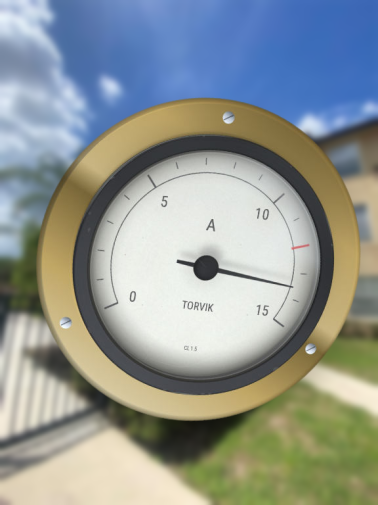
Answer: 13.5; A
